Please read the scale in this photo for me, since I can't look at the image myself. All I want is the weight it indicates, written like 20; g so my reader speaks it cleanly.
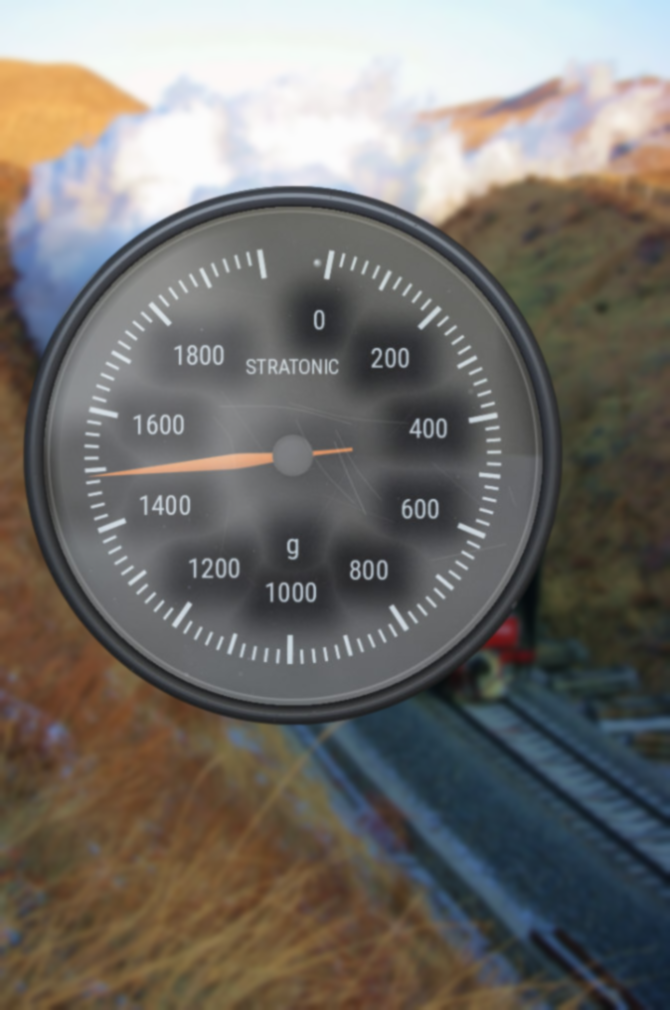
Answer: 1490; g
